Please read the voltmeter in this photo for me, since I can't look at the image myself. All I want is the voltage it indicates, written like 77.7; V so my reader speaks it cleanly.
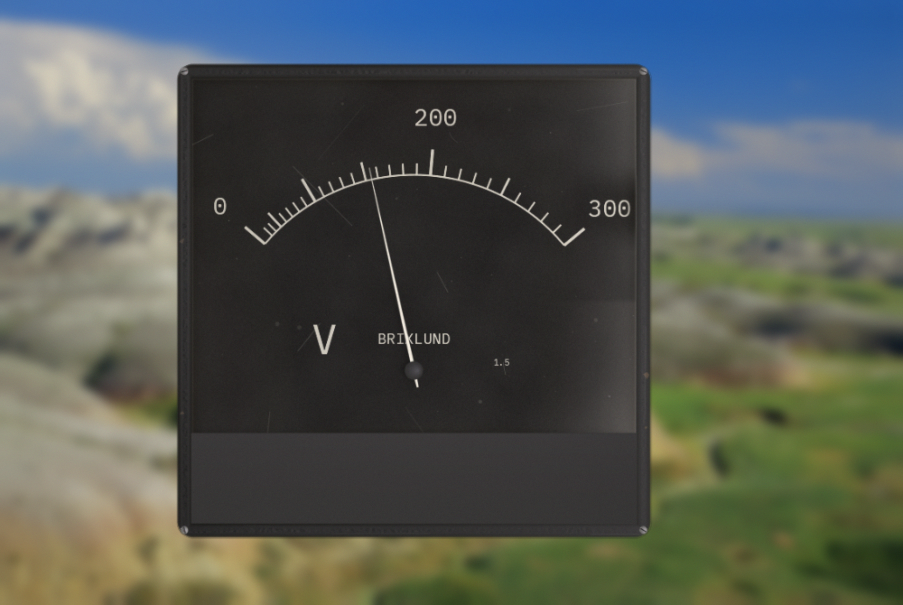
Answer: 155; V
